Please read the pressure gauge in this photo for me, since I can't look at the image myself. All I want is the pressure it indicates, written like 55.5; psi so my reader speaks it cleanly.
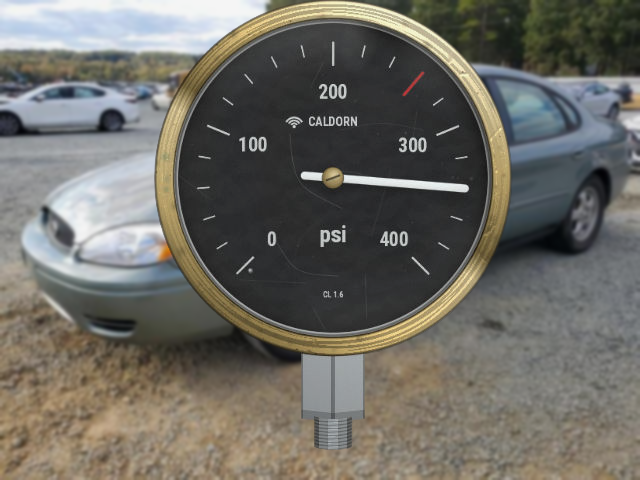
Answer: 340; psi
